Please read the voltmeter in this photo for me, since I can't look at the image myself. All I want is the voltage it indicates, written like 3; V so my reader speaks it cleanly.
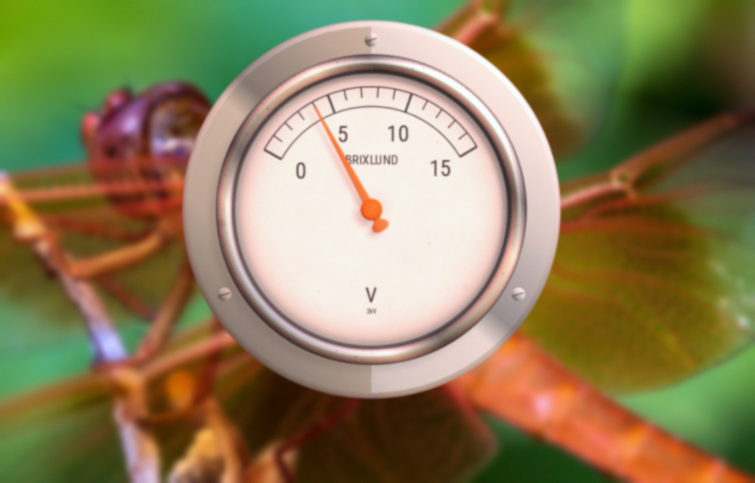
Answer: 4; V
